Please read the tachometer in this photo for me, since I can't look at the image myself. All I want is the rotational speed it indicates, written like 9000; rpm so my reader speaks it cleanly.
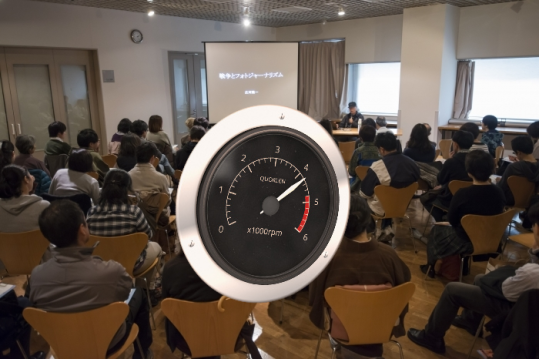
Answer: 4200; rpm
